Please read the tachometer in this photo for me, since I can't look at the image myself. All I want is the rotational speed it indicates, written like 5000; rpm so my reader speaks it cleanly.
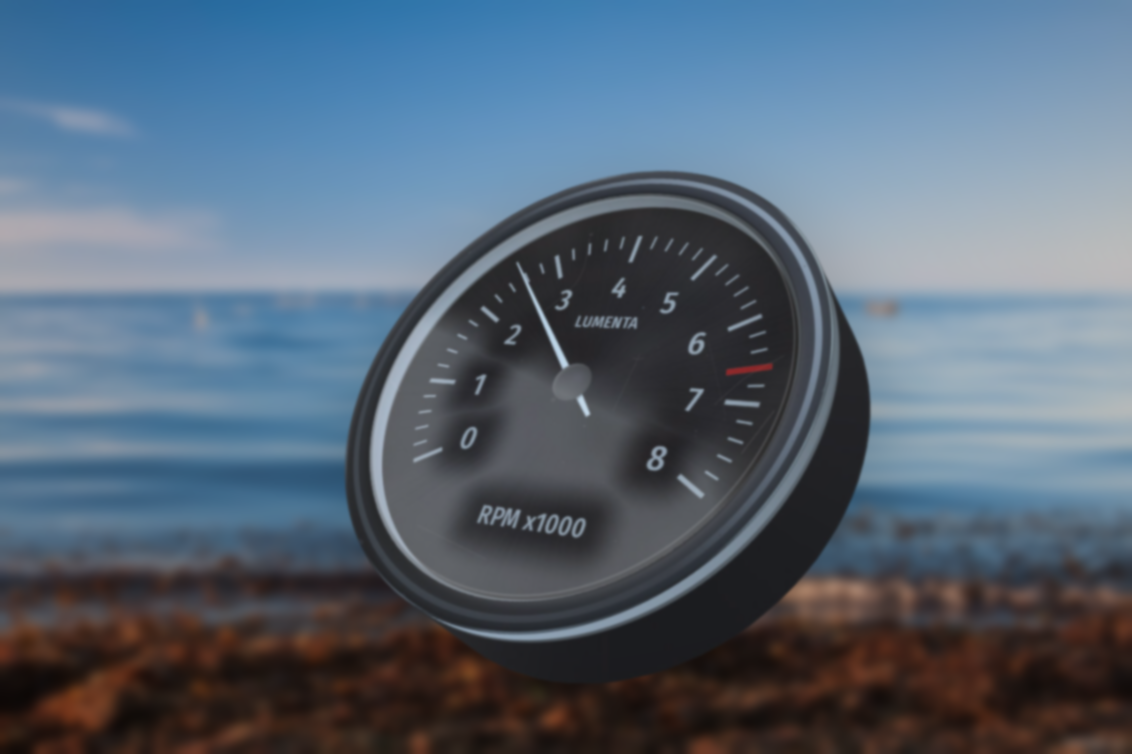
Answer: 2600; rpm
